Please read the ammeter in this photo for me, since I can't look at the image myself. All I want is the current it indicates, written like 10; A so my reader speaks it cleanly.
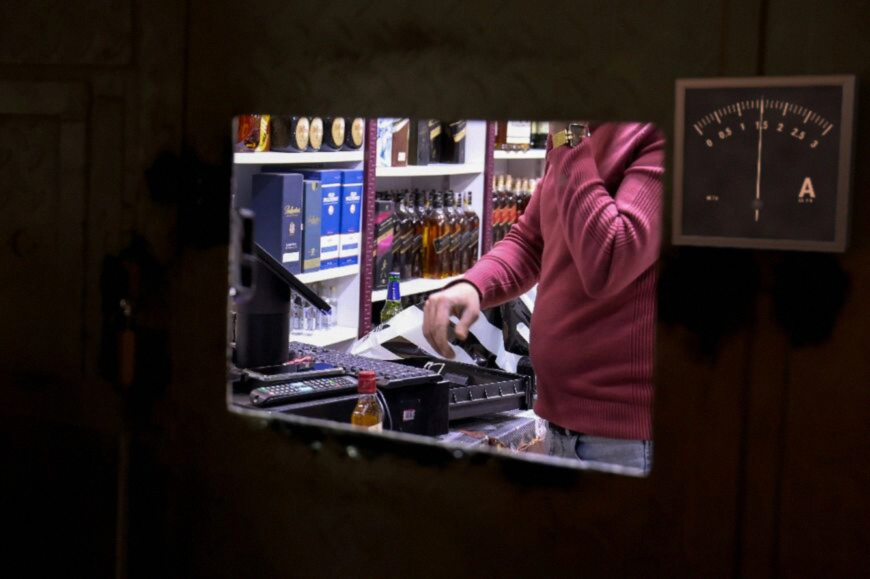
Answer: 1.5; A
